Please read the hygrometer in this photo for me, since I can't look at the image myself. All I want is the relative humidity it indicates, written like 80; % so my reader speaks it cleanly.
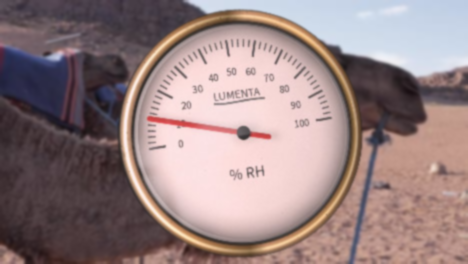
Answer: 10; %
